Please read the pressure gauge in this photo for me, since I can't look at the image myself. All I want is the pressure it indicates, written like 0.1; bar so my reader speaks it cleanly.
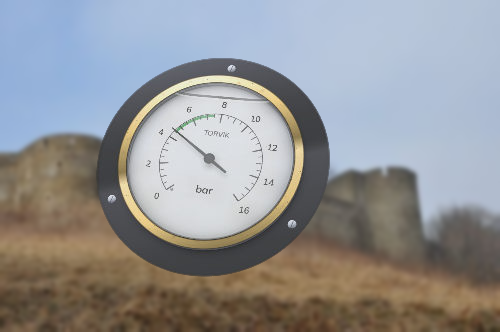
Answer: 4.5; bar
